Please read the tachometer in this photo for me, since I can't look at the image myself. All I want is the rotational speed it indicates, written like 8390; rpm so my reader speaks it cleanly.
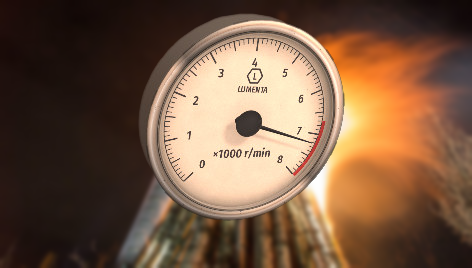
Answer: 7200; rpm
